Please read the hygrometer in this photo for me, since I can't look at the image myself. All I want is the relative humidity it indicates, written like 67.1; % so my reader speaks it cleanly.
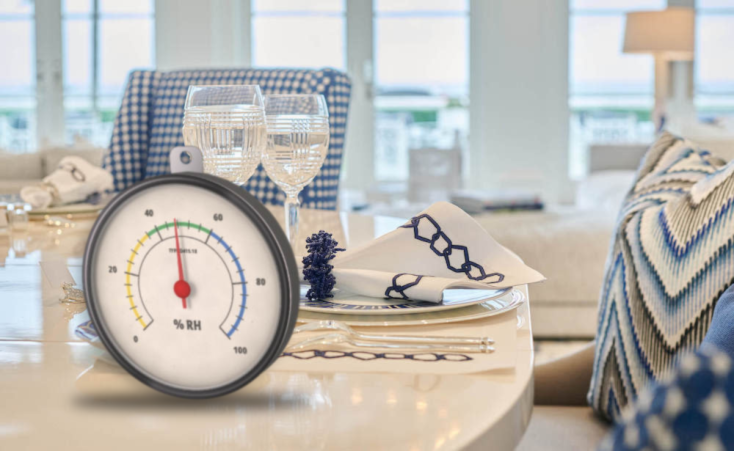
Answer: 48; %
